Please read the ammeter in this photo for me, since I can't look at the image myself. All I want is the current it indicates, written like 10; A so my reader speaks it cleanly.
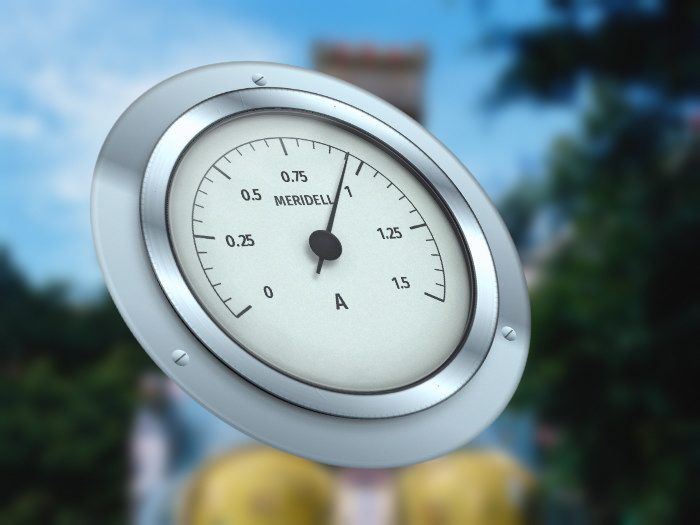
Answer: 0.95; A
